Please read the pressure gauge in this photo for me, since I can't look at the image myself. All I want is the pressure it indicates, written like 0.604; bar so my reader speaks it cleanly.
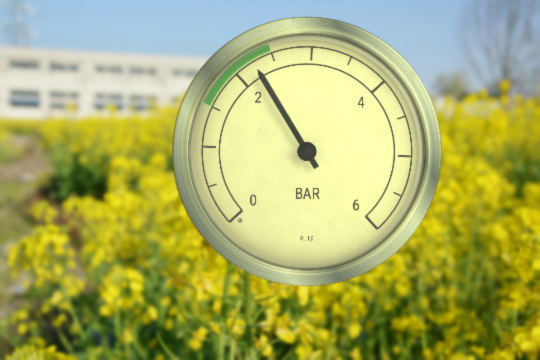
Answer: 2.25; bar
